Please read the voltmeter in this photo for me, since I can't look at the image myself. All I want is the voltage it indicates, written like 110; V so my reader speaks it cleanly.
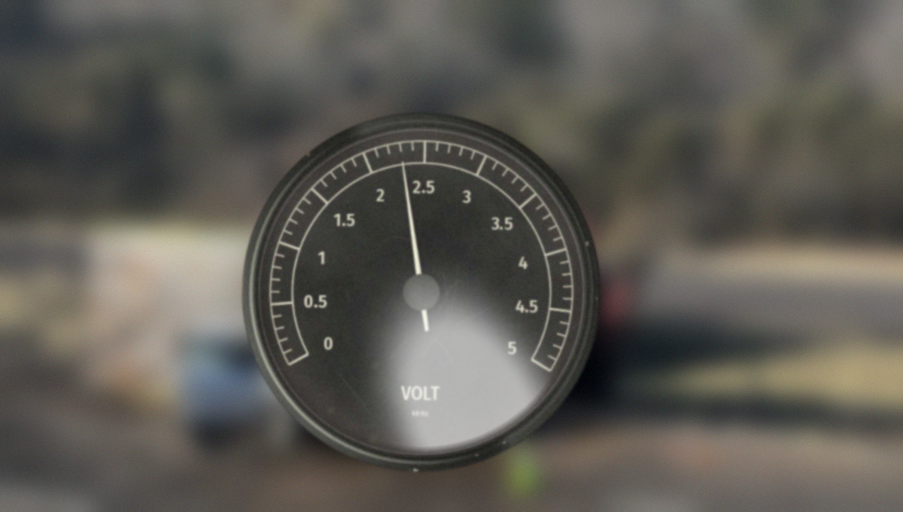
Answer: 2.3; V
